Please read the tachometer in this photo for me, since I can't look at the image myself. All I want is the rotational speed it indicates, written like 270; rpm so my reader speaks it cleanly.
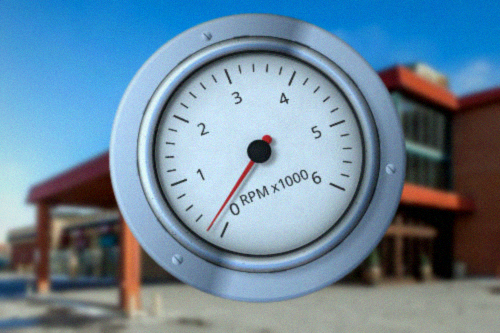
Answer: 200; rpm
